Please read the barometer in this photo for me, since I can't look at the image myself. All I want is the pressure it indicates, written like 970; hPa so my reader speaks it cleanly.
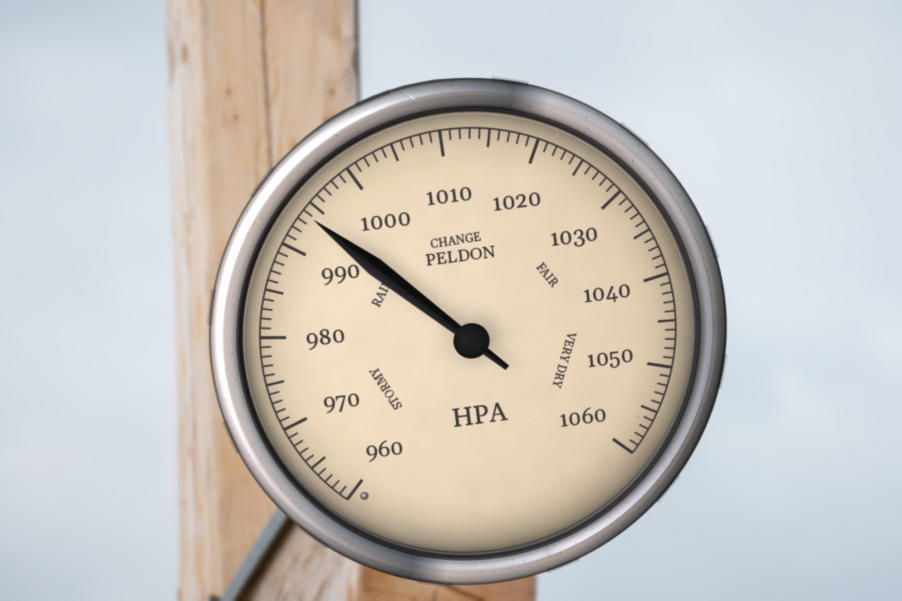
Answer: 994; hPa
